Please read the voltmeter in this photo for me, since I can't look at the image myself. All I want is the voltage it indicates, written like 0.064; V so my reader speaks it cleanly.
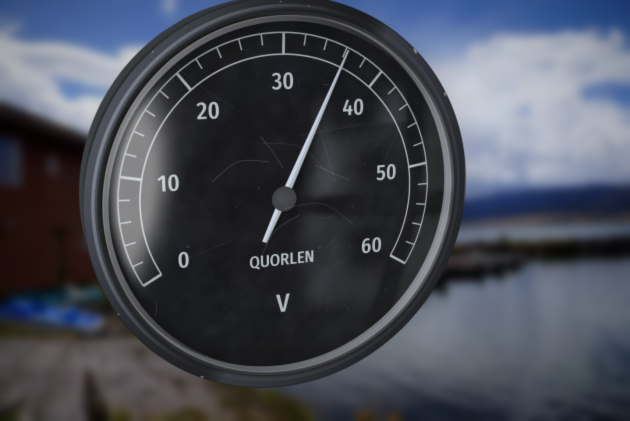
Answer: 36; V
